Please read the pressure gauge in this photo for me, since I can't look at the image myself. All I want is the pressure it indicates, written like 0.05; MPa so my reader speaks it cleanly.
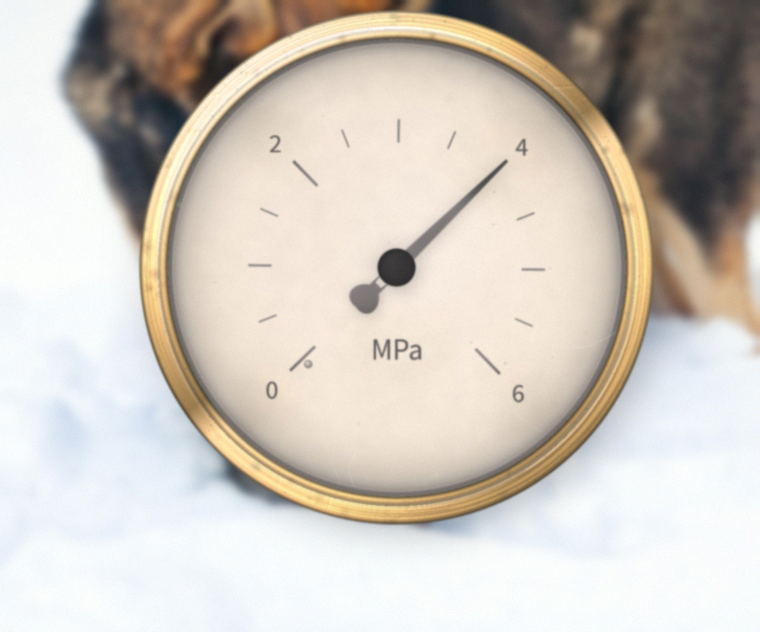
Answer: 4; MPa
